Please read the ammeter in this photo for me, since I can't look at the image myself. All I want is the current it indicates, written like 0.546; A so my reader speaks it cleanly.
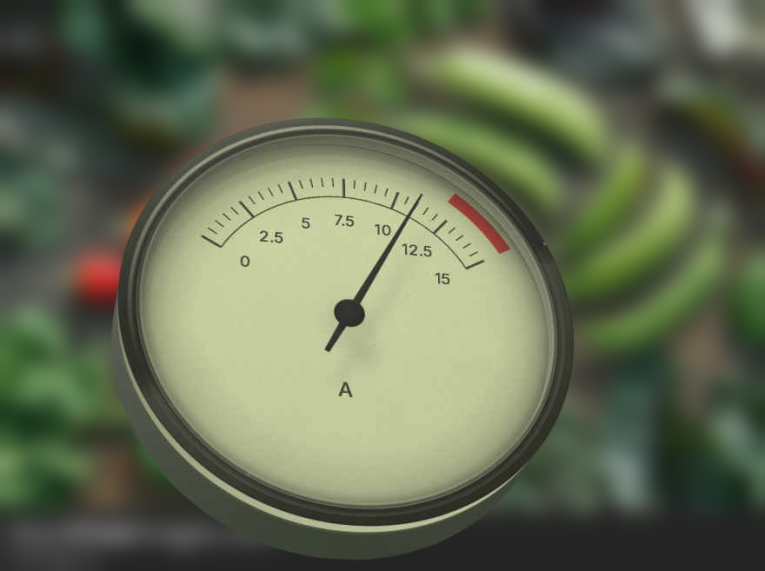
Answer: 11; A
